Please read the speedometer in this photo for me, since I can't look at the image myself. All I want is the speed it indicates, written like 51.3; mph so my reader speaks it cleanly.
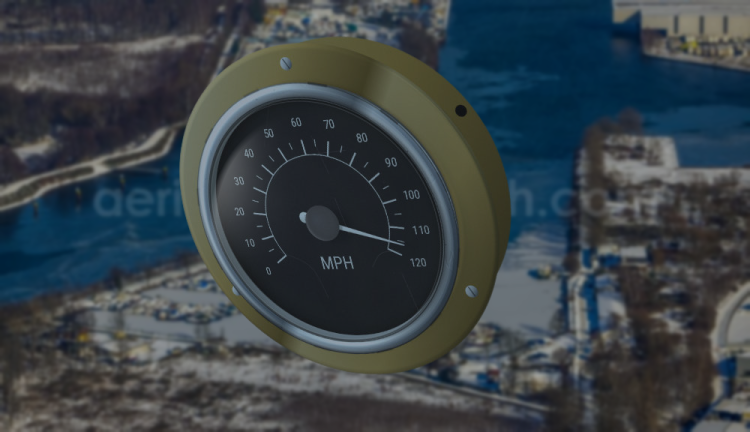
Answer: 115; mph
